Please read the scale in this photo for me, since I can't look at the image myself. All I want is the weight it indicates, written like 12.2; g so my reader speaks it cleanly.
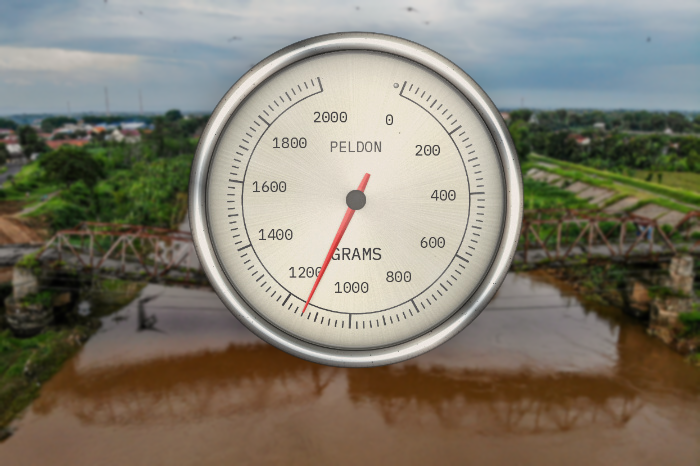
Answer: 1140; g
